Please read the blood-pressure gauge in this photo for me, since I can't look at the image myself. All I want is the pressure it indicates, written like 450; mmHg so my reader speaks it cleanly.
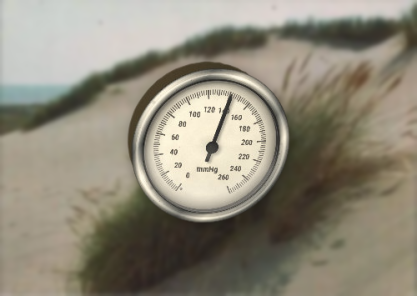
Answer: 140; mmHg
